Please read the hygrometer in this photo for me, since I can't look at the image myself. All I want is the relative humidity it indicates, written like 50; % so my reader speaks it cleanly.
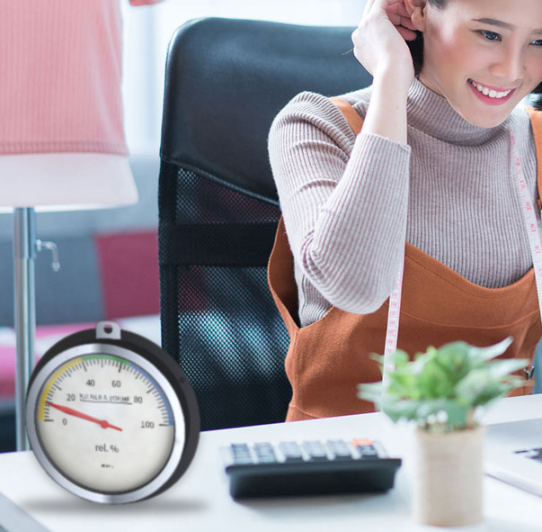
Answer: 10; %
